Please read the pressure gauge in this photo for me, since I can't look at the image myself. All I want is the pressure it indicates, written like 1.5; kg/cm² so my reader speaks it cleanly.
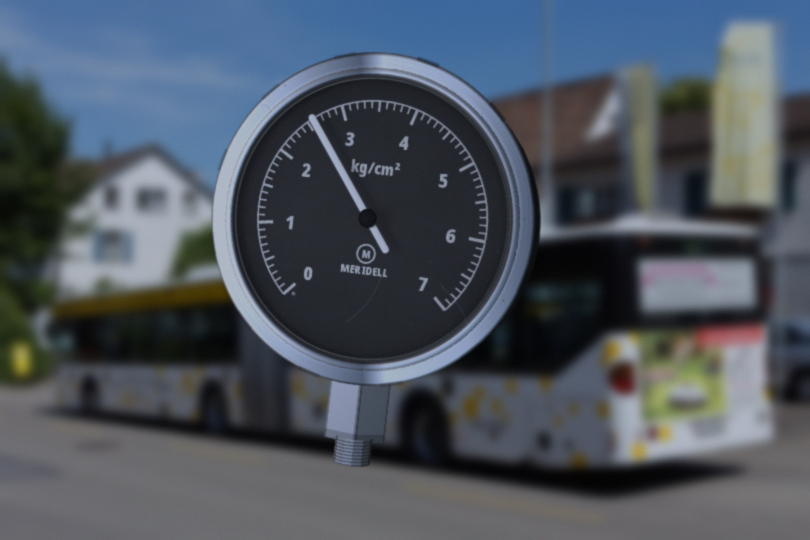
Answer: 2.6; kg/cm²
